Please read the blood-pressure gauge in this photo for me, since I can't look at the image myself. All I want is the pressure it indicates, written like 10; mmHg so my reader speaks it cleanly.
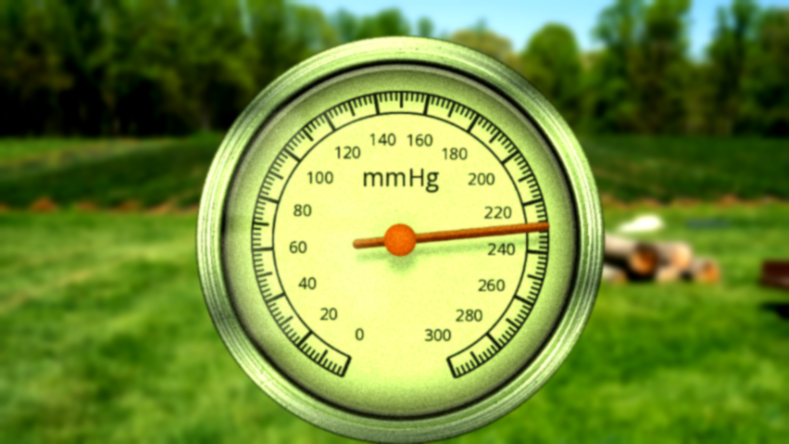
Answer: 230; mmHg
